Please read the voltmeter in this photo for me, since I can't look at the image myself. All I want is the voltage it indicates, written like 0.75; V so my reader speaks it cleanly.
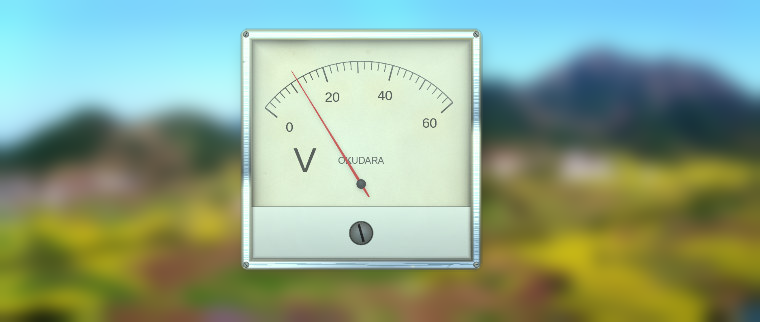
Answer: 12; V
